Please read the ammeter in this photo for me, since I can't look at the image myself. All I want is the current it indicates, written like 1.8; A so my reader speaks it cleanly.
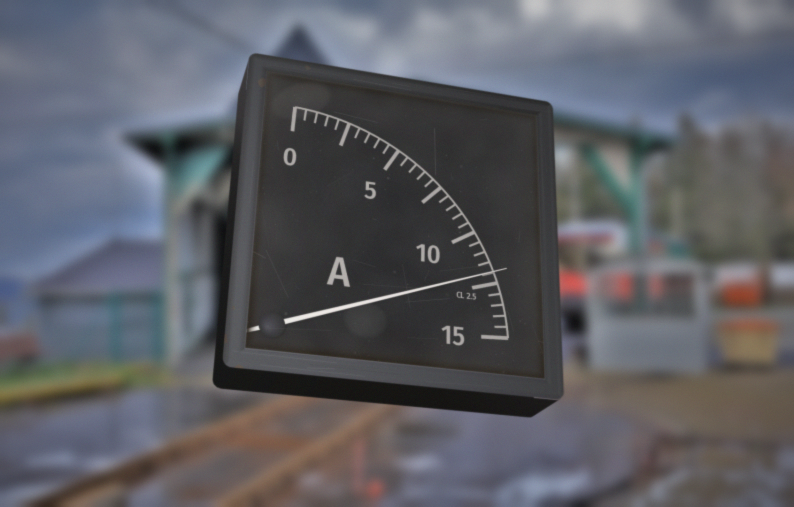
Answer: 12; A
